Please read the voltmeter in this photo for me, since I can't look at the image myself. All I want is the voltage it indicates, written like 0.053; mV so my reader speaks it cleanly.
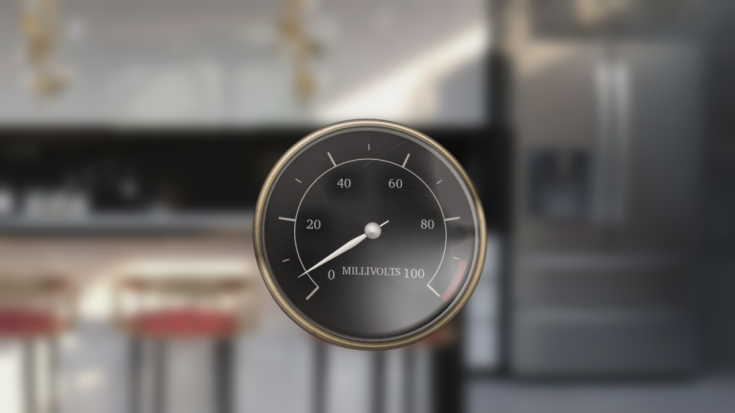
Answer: 5; mV
